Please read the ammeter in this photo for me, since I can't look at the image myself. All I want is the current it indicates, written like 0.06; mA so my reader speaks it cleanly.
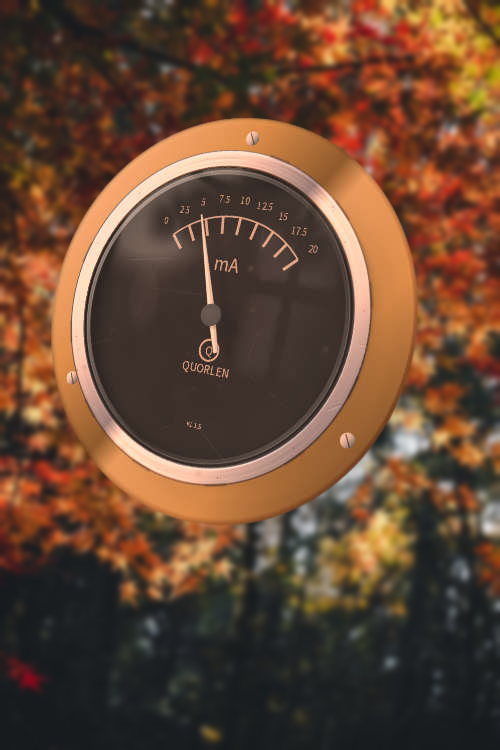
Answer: 5; mA
